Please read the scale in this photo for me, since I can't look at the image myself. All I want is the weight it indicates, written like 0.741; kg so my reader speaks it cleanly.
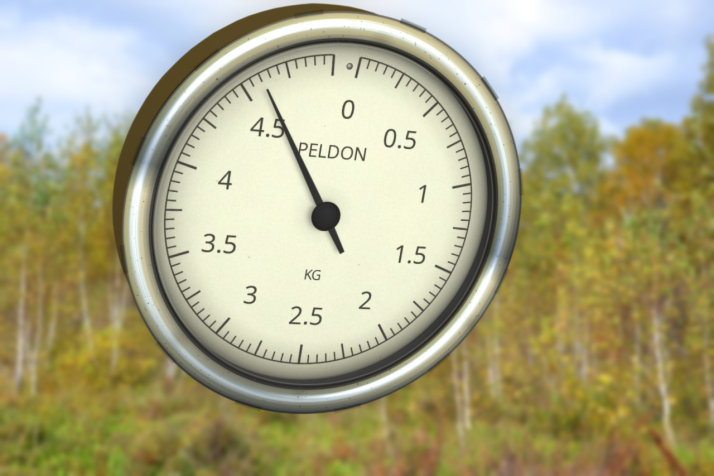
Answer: 4.6; kg
